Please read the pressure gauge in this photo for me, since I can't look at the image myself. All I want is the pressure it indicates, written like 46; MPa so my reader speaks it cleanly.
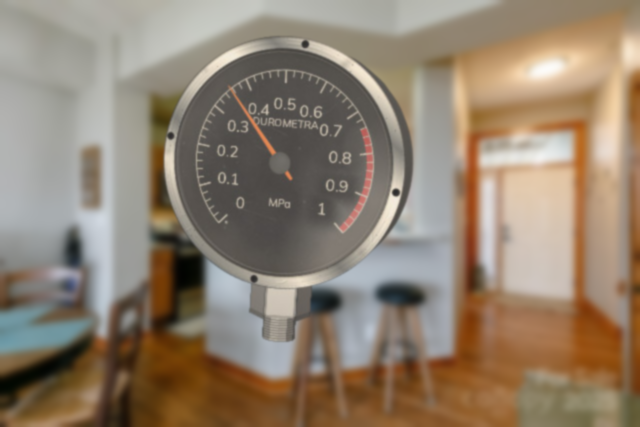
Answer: 0.36; MPa
